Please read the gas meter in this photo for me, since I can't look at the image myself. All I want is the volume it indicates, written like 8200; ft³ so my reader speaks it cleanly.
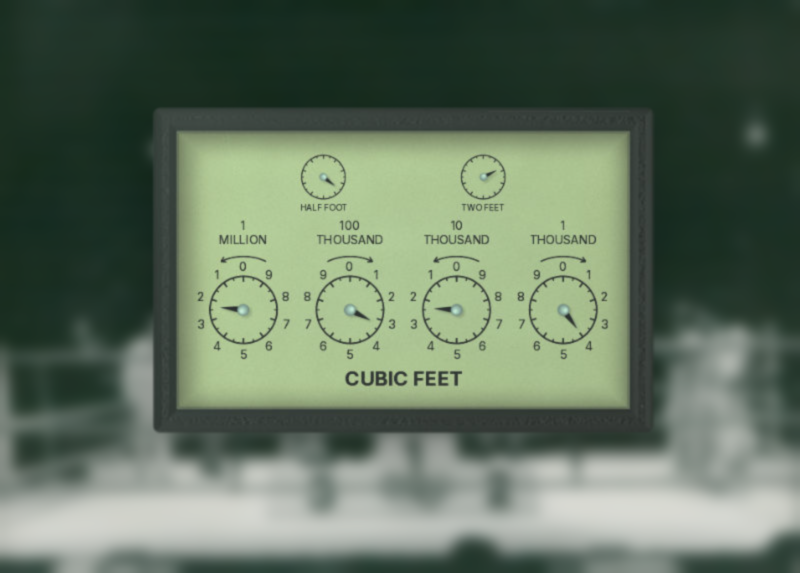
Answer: 232400; ft³
